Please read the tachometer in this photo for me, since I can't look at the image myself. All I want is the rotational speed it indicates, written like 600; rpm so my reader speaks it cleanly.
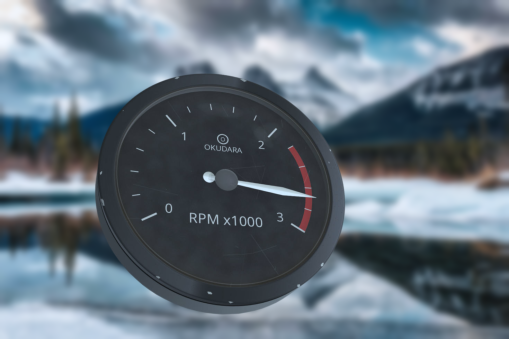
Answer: 2700; rpm
